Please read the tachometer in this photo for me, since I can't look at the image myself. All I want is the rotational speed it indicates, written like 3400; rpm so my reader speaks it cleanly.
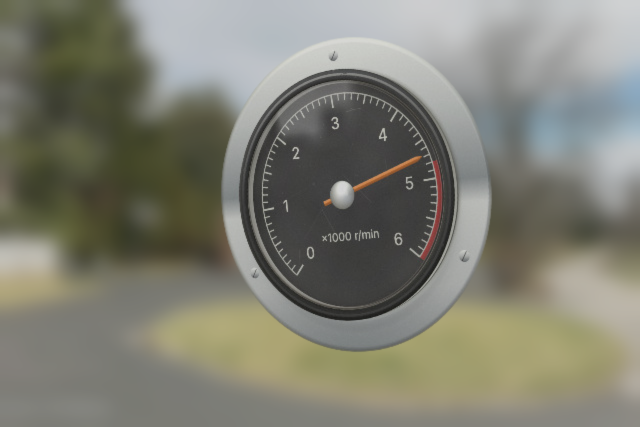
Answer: 4700; rpm
